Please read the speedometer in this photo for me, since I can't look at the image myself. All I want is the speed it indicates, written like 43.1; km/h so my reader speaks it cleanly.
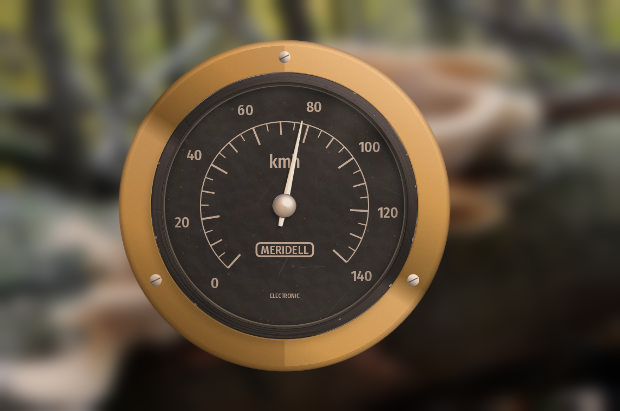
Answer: 77.5; km/h
